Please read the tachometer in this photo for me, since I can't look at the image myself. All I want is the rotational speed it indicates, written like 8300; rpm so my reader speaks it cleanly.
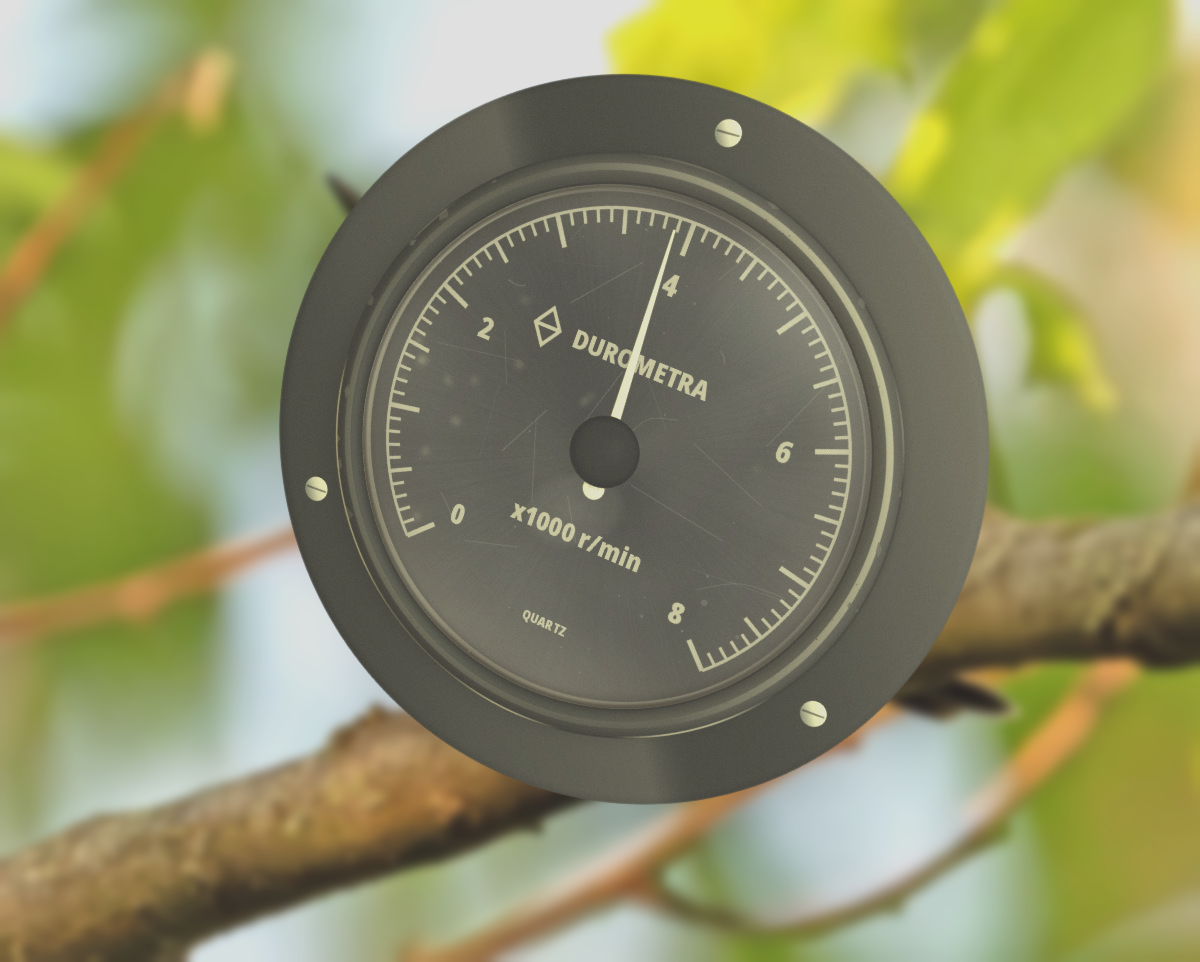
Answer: 3900; rpm
